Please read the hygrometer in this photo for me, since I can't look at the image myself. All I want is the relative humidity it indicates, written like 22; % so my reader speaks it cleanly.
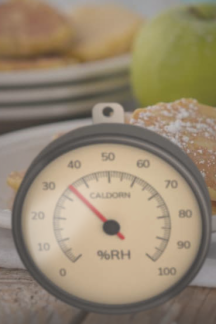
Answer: 35; %
